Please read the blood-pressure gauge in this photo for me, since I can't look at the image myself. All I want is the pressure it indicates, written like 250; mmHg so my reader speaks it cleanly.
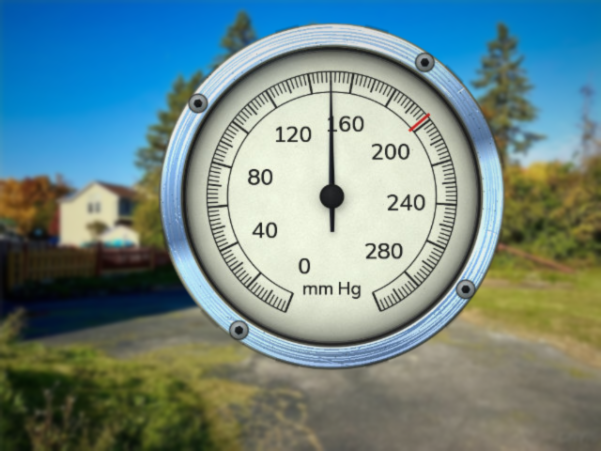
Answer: 150; mmHg
